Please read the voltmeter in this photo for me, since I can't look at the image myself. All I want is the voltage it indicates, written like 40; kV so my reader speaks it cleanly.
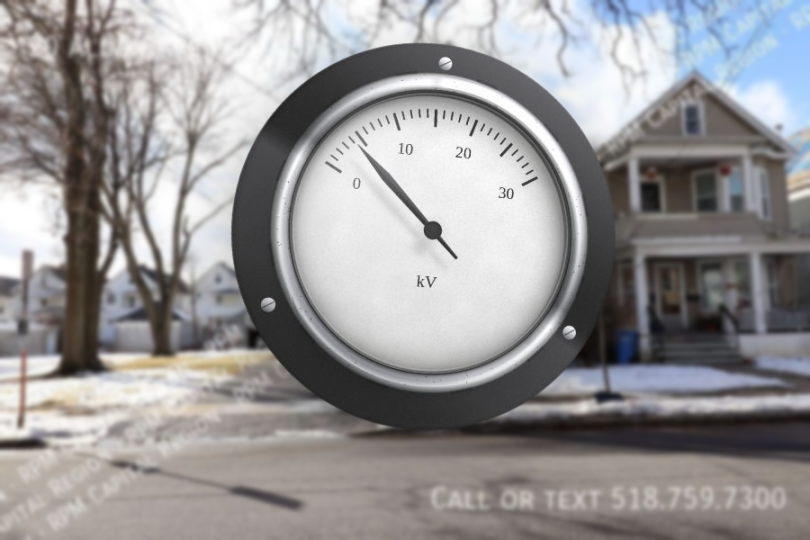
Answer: 4; kV
